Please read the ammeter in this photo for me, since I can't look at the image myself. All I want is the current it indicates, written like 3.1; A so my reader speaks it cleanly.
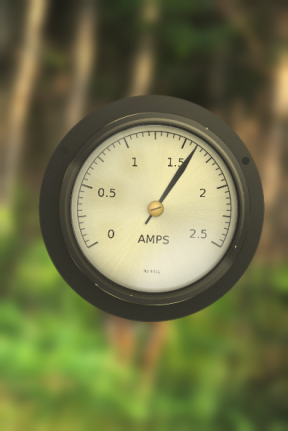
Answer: 1.6; A
